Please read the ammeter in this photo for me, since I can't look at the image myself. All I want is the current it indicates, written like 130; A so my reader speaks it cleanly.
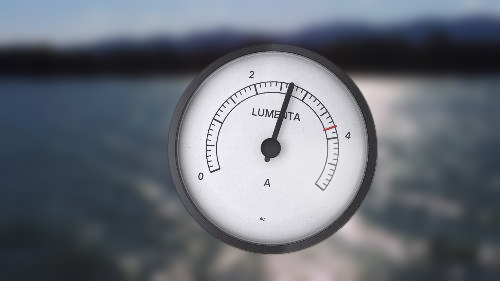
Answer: 2.7; A
